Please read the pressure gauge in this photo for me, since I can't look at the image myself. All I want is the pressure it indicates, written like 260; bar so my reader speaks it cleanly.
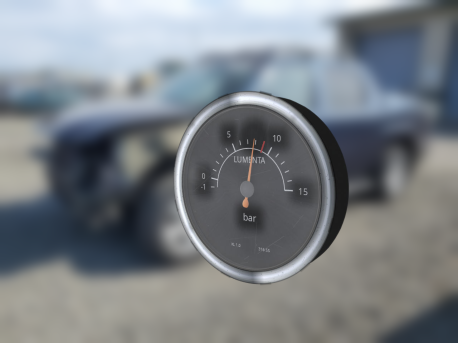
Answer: 8; bar
